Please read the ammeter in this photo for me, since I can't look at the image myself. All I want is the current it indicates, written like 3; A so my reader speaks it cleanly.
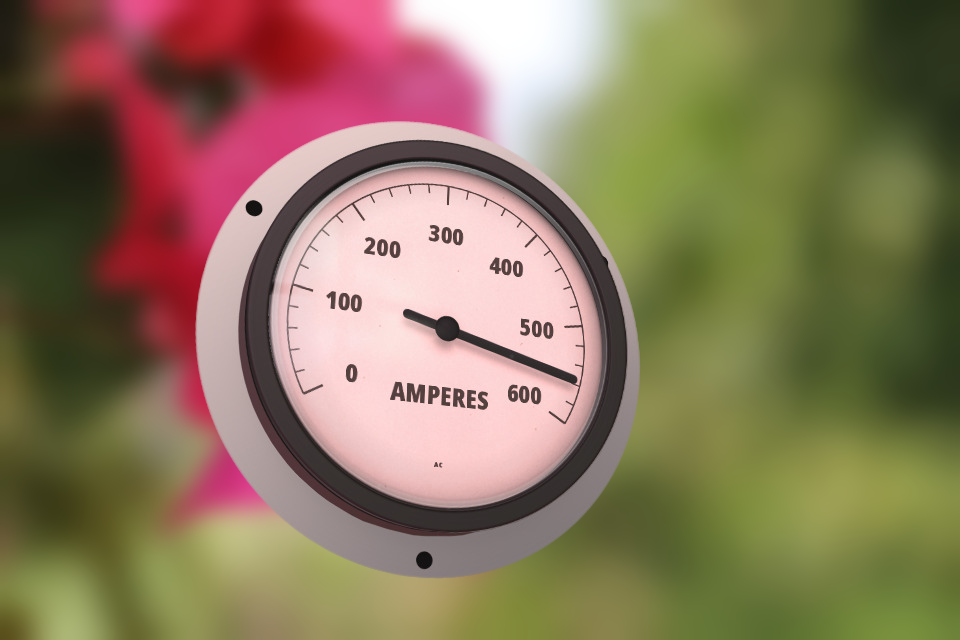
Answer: 560; A
